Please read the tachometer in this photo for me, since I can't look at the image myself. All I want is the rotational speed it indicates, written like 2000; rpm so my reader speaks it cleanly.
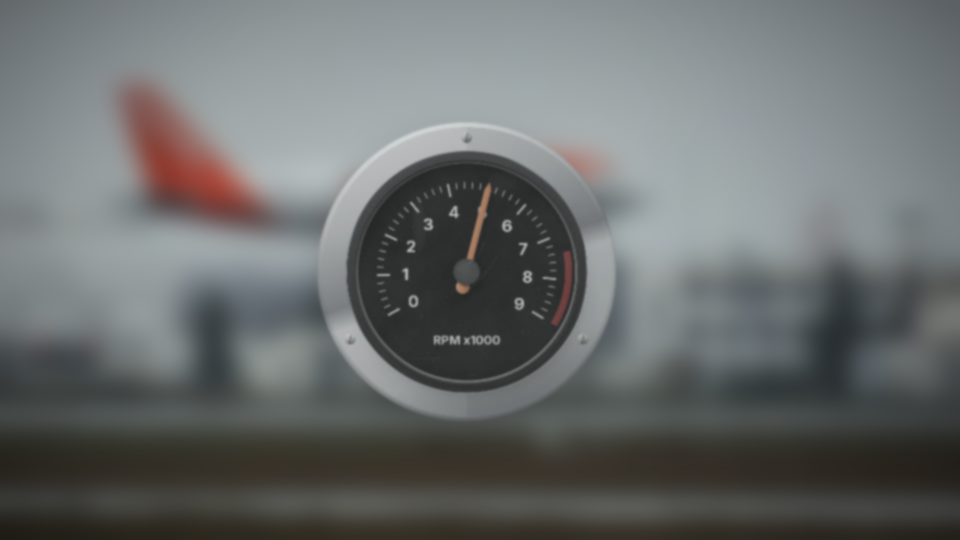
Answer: 5000; rpm
